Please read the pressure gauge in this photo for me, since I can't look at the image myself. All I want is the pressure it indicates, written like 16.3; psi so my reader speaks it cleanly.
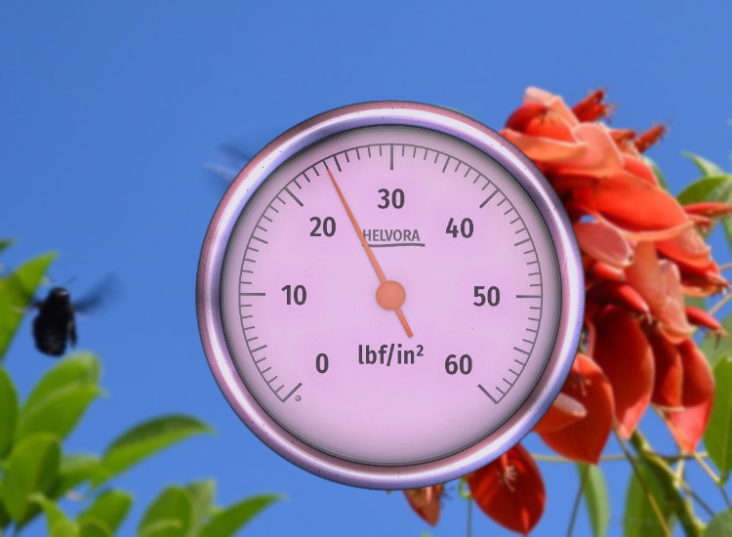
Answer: 24; psi
